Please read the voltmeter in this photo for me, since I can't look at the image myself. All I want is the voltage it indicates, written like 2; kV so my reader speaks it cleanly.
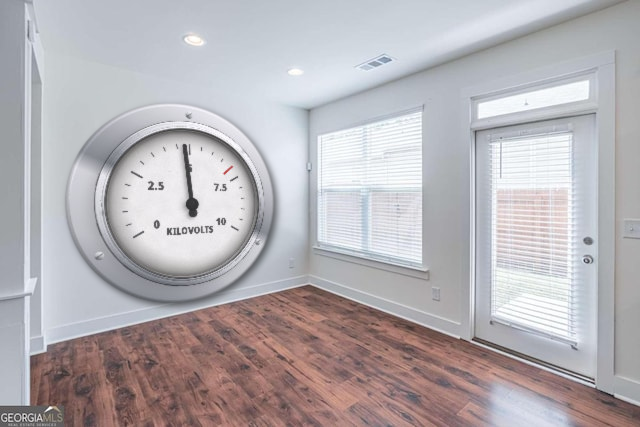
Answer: 4.75; kV
